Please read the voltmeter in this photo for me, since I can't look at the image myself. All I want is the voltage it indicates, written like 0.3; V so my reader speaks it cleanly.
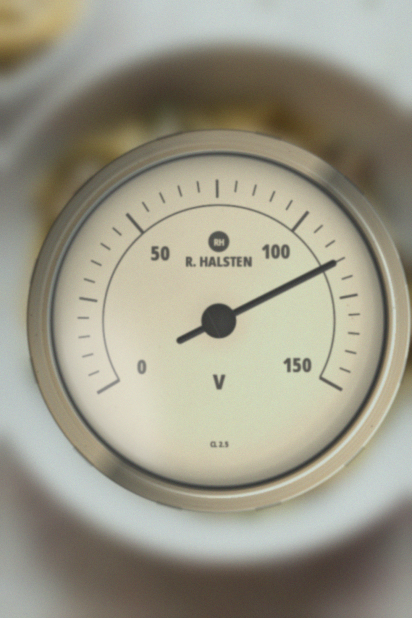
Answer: 115; V
